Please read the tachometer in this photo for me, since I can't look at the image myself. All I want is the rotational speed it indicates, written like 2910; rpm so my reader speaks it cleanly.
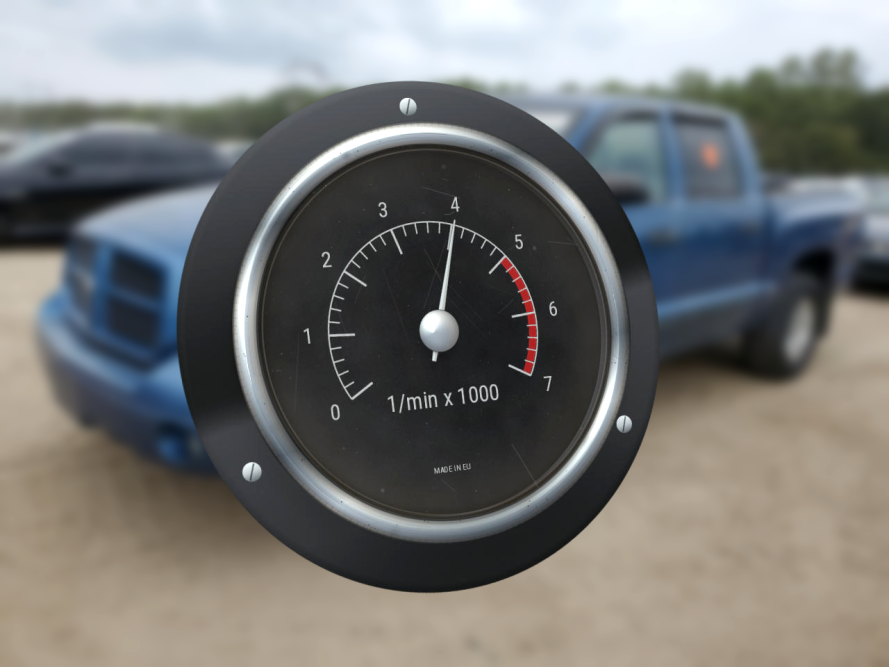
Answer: 4000; rpm
